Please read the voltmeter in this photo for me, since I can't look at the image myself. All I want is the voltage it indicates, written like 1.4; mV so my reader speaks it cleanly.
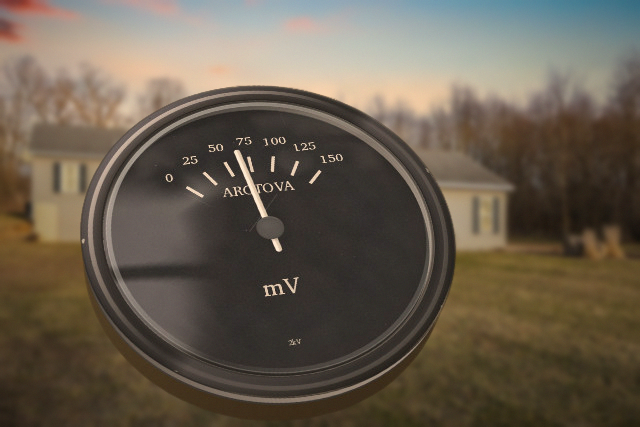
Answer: 62.5; mV
